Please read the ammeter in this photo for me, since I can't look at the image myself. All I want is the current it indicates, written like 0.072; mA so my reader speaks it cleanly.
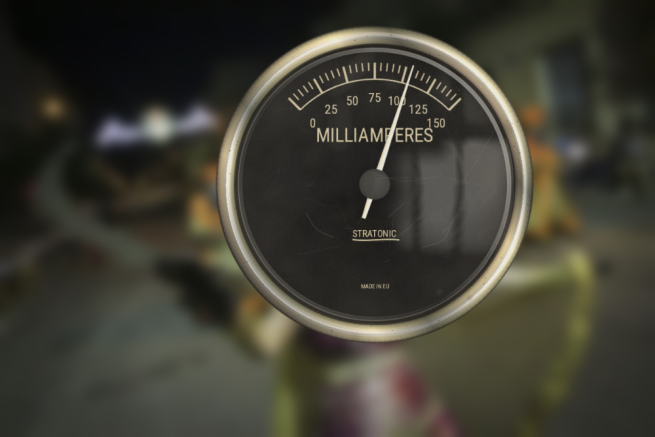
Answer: 105; mA
